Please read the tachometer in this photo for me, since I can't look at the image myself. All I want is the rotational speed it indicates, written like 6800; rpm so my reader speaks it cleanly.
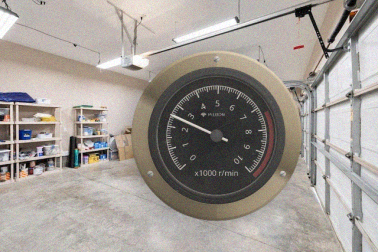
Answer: 2500; rpm
